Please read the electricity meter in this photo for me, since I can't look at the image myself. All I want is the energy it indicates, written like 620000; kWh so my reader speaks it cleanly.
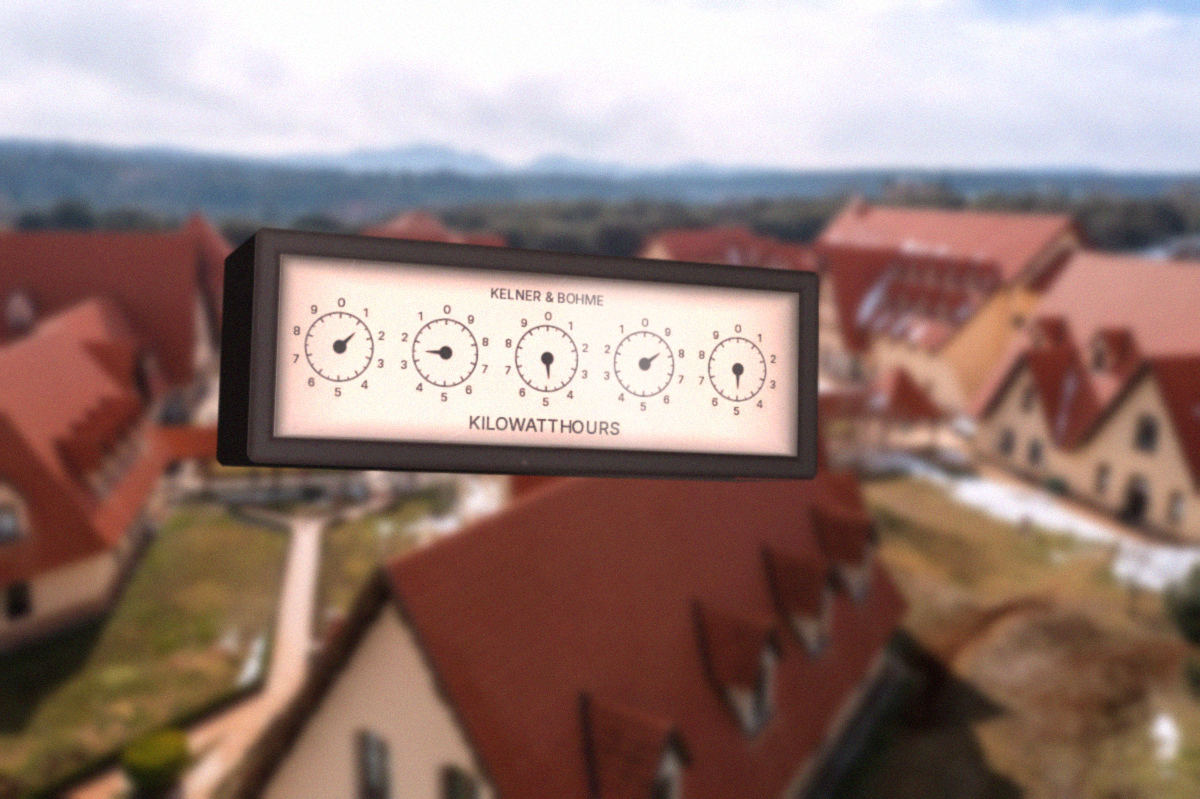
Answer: 12485; kWh
